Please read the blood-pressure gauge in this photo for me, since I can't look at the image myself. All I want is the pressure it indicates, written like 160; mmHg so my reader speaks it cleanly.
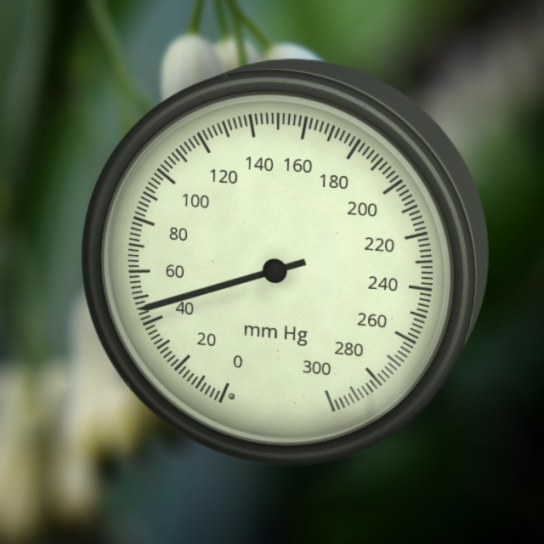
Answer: 46; mmHg
